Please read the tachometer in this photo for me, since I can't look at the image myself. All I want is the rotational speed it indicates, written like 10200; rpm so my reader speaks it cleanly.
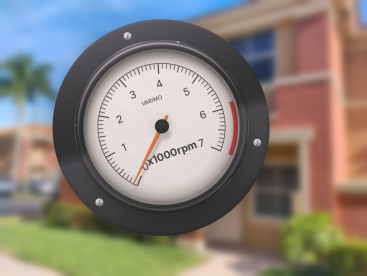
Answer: 100; rpm
